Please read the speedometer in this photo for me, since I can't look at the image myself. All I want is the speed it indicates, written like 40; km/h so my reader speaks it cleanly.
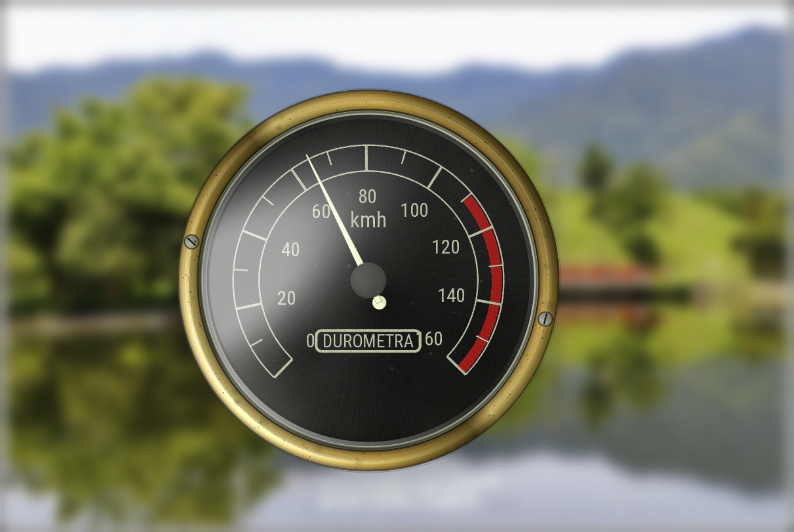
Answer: 65; km/h
